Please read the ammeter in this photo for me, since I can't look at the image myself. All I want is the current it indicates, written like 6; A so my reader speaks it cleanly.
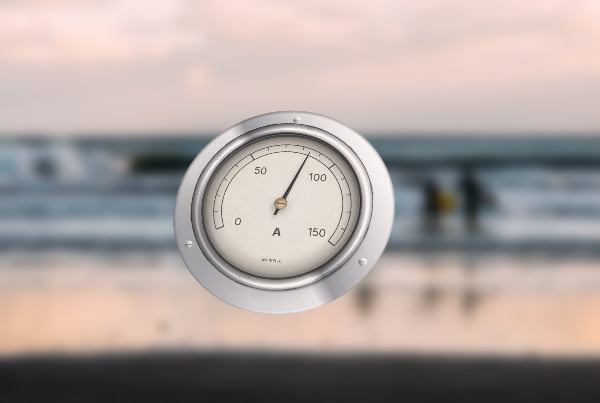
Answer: 85; A
